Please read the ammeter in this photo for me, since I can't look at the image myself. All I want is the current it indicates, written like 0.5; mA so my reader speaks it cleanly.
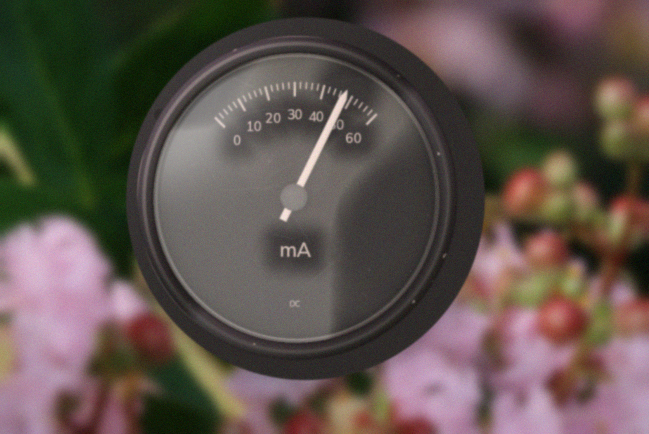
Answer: 48; mA
